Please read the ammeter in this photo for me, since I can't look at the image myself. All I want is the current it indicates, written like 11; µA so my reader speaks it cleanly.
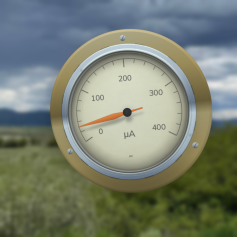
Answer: 30; µA
